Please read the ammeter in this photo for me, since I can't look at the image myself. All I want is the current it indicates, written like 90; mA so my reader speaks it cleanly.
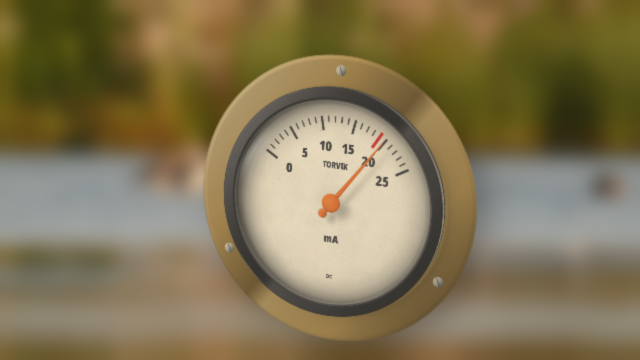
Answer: 20; mA
